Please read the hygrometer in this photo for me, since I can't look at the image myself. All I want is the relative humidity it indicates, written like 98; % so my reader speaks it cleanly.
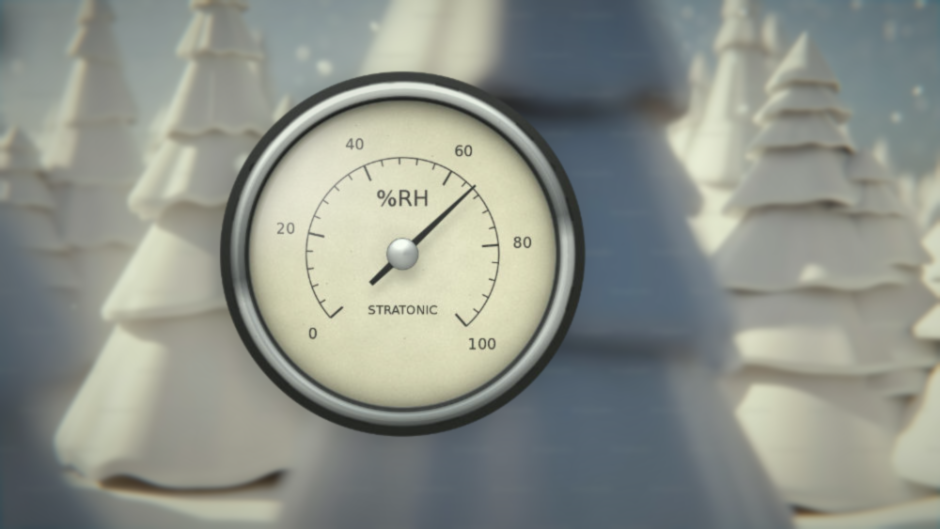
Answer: 66; %
